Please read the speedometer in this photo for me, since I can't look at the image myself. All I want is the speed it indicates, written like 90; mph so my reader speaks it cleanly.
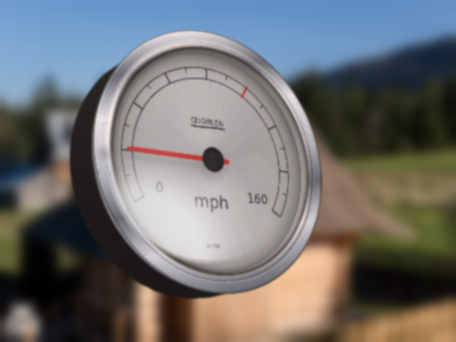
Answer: 20; mph
